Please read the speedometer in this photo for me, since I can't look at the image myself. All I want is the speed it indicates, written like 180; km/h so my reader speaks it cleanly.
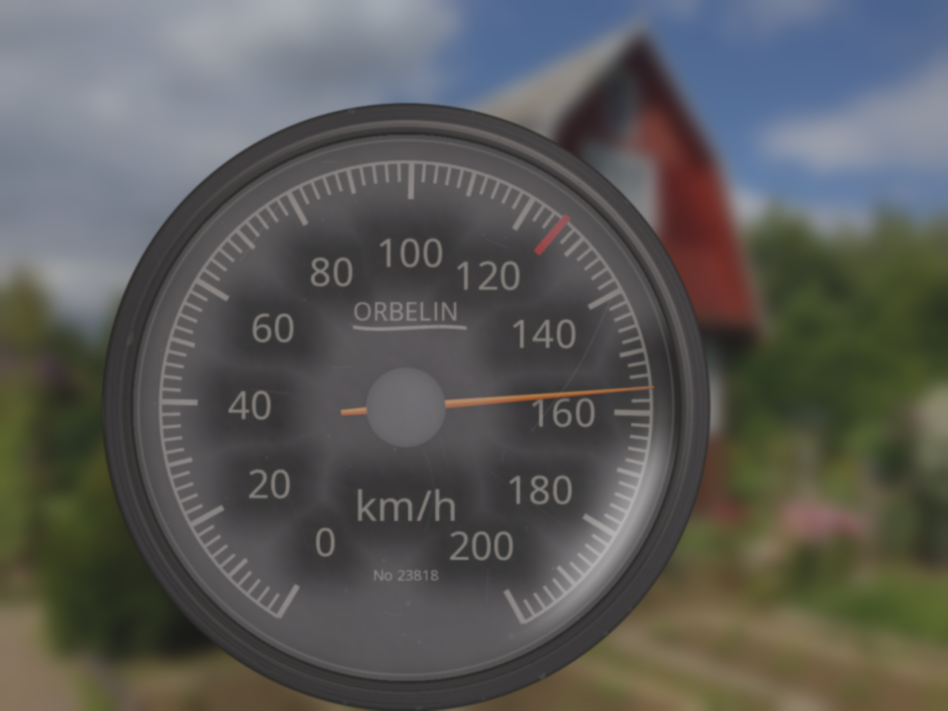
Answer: 156; km/h
